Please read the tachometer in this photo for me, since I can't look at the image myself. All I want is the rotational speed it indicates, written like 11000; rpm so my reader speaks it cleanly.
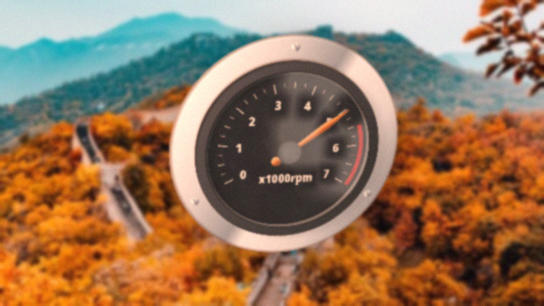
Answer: 5000; rpm
